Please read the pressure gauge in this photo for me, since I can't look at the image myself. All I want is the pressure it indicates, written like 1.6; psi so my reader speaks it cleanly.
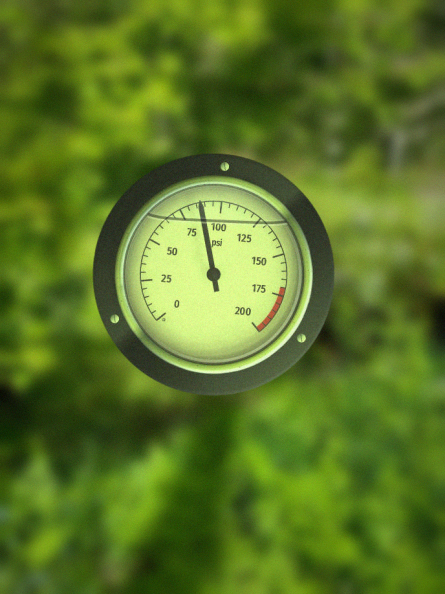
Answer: 87.5; psi
